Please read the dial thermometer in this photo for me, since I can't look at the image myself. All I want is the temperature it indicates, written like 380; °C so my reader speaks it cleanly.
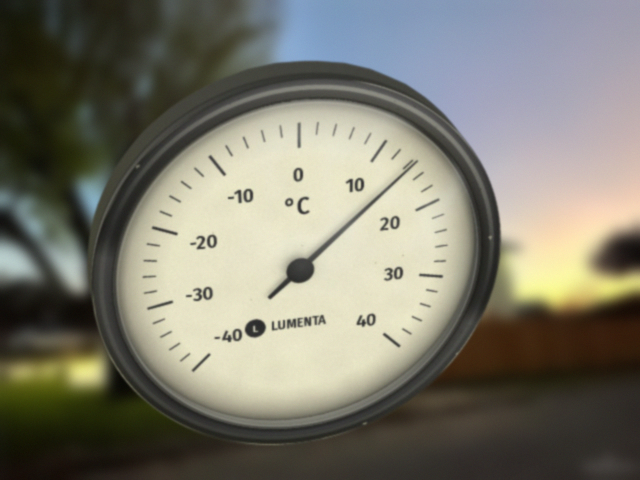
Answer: 14; °C
